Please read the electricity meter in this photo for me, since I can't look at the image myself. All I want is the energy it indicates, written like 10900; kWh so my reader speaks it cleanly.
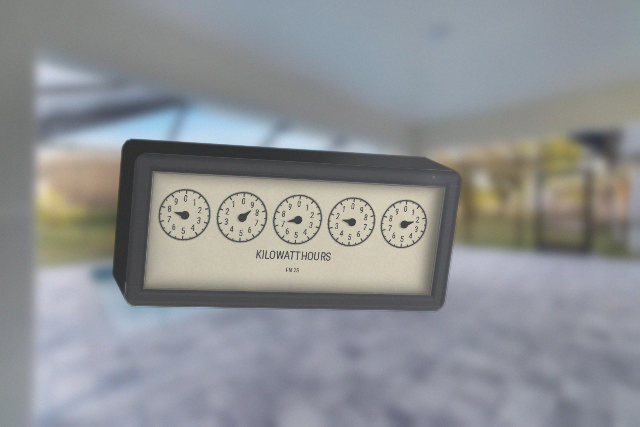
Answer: 78722; kWh
